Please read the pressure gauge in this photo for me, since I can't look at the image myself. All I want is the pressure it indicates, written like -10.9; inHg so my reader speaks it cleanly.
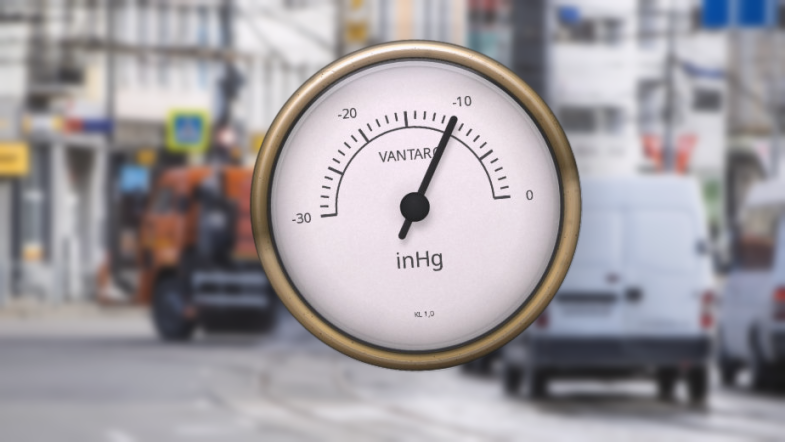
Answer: -10; inHg
